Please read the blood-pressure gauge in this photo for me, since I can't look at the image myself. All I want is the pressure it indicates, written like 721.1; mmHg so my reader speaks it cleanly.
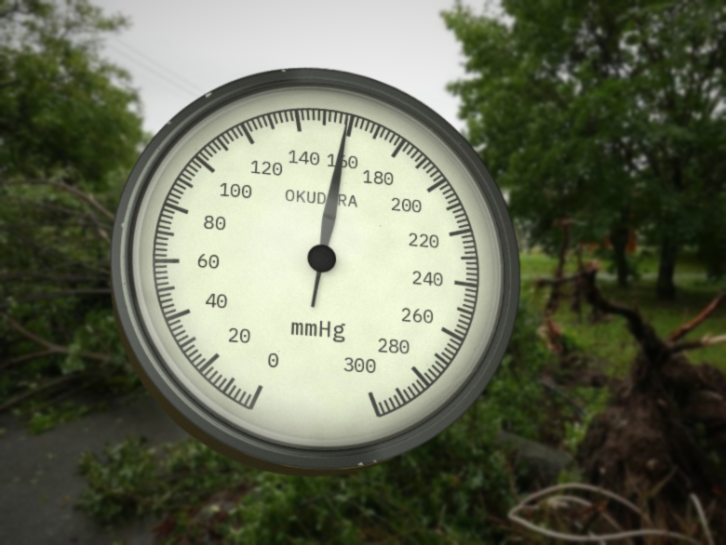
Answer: 158; mmHg
